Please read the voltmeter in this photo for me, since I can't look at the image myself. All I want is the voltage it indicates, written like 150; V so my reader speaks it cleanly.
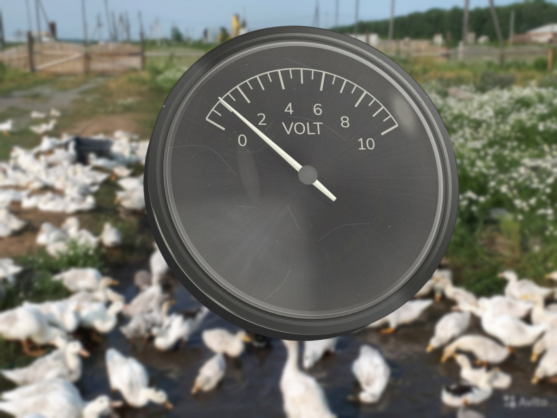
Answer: 1; V
